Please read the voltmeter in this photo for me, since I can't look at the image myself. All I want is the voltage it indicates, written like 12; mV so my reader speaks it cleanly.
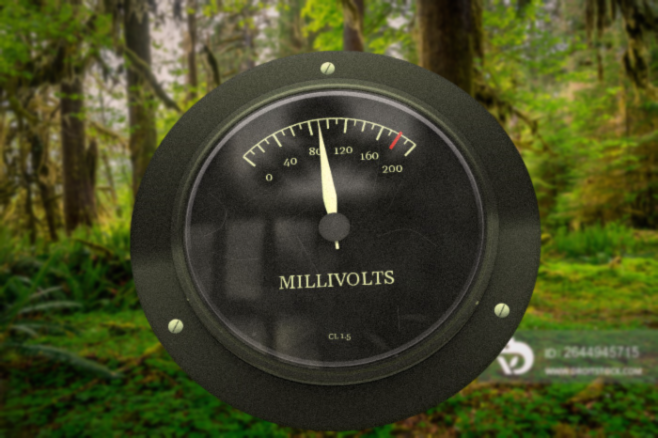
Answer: 90; mV
